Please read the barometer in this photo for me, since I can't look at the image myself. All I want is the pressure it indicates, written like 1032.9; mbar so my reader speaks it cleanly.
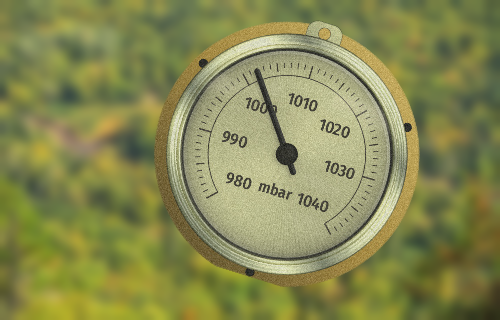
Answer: 1002; mbar
